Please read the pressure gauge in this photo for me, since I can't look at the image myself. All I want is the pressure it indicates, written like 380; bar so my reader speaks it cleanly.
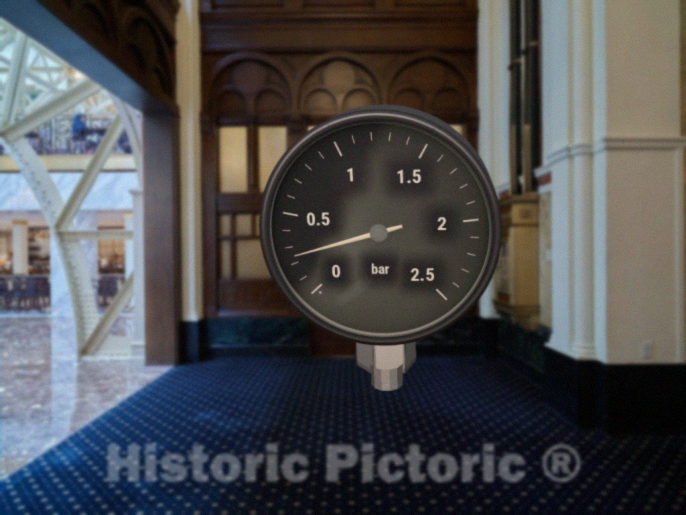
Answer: 0.25; bar
